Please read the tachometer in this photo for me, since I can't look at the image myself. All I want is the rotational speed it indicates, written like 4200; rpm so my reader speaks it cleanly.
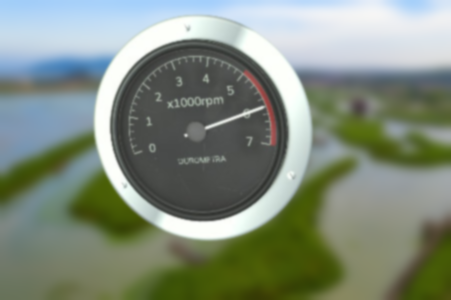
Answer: 6000; rpm
